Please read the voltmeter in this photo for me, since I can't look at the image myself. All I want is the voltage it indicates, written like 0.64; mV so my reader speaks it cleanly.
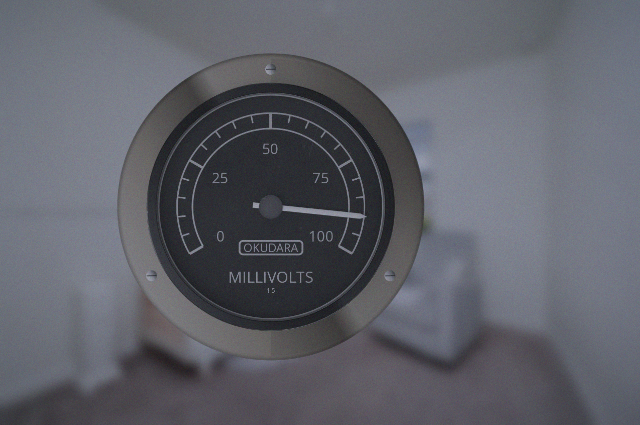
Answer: 90; mV
